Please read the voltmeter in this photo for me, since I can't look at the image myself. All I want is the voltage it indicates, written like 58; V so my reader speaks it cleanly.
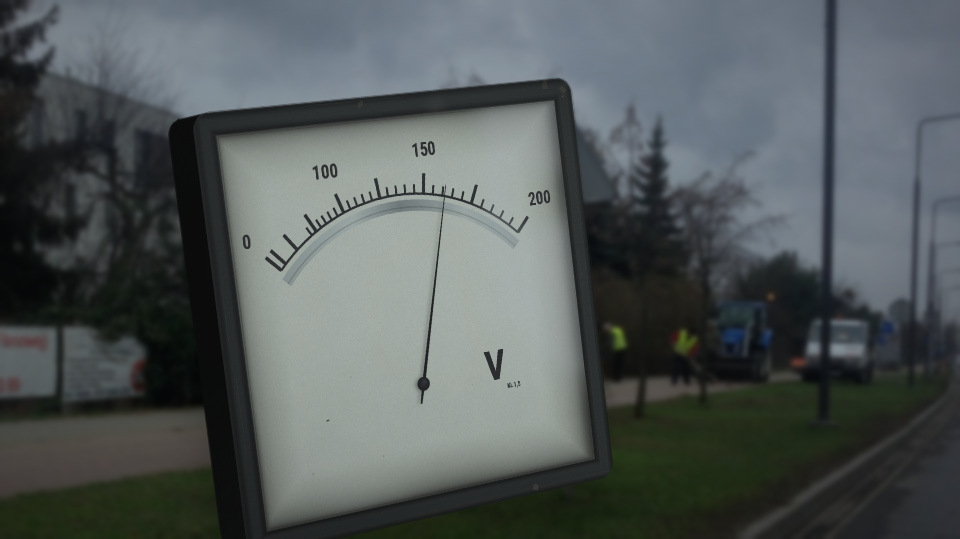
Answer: 160; V
